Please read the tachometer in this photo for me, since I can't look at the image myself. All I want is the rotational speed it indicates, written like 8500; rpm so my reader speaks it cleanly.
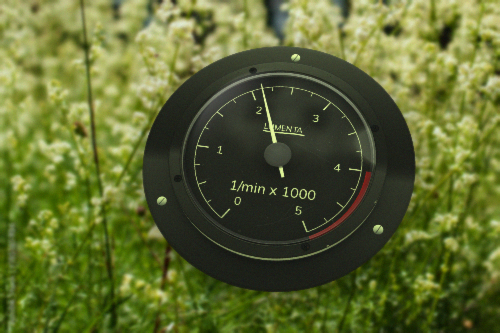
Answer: 2125; rpm
